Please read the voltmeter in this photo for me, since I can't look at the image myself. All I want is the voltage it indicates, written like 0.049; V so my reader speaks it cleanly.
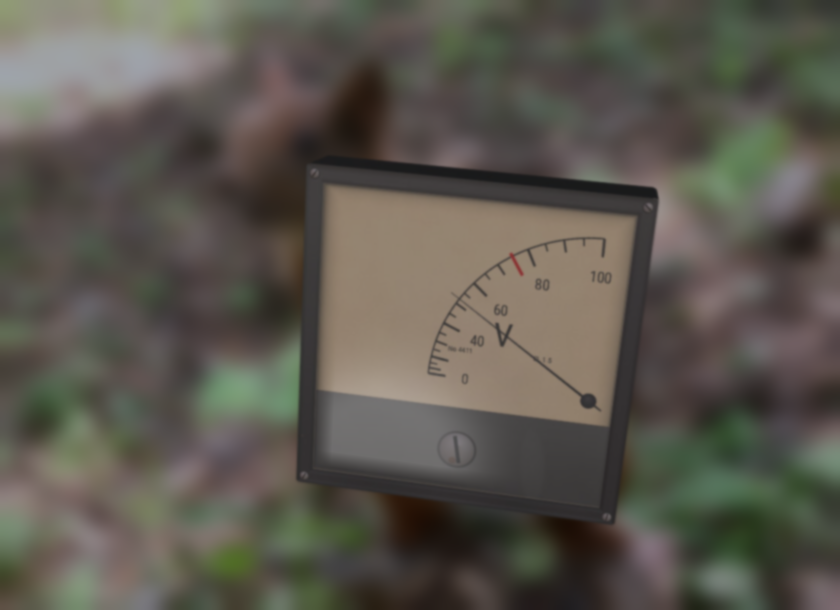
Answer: 52.5; V
